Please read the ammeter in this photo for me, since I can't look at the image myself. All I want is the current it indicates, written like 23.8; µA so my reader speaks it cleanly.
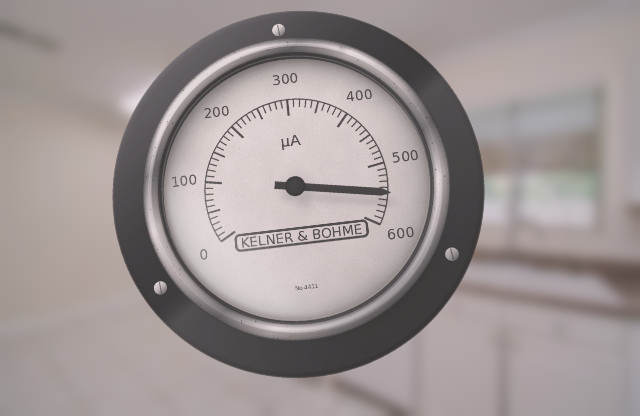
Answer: 550; µA
